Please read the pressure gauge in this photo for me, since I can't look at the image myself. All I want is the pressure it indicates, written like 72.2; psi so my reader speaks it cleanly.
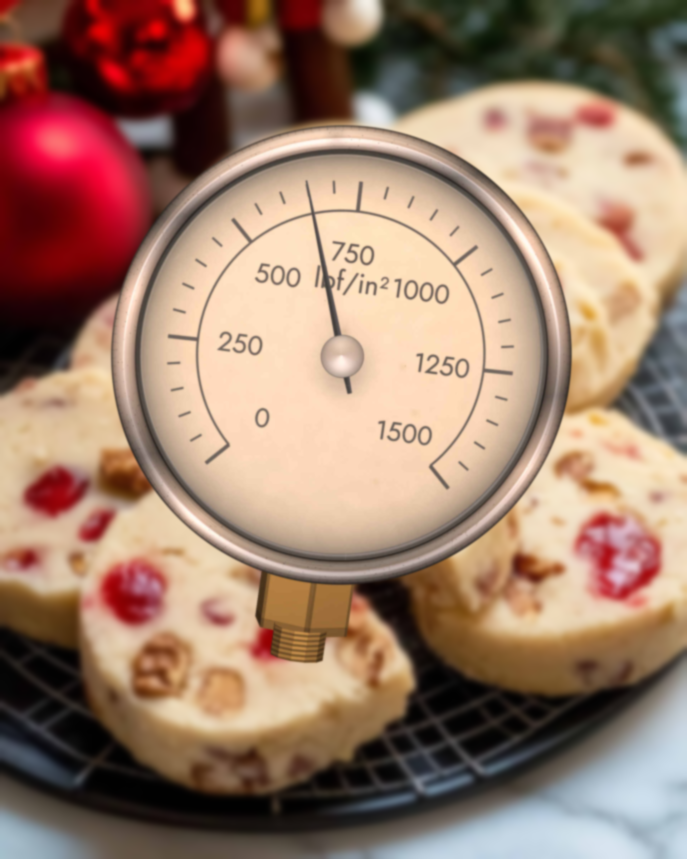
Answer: 650; psi
